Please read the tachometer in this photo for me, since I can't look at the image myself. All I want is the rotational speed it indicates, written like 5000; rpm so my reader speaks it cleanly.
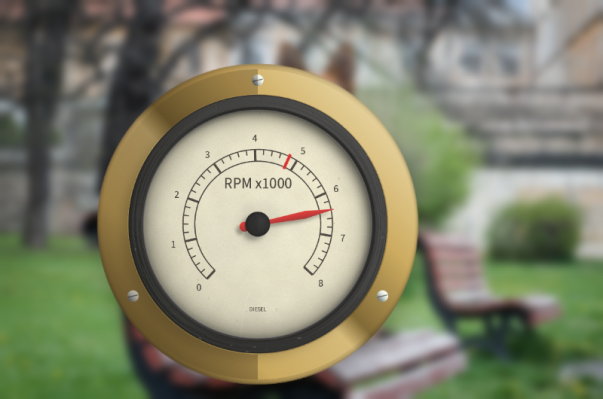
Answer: 6400; rpm
